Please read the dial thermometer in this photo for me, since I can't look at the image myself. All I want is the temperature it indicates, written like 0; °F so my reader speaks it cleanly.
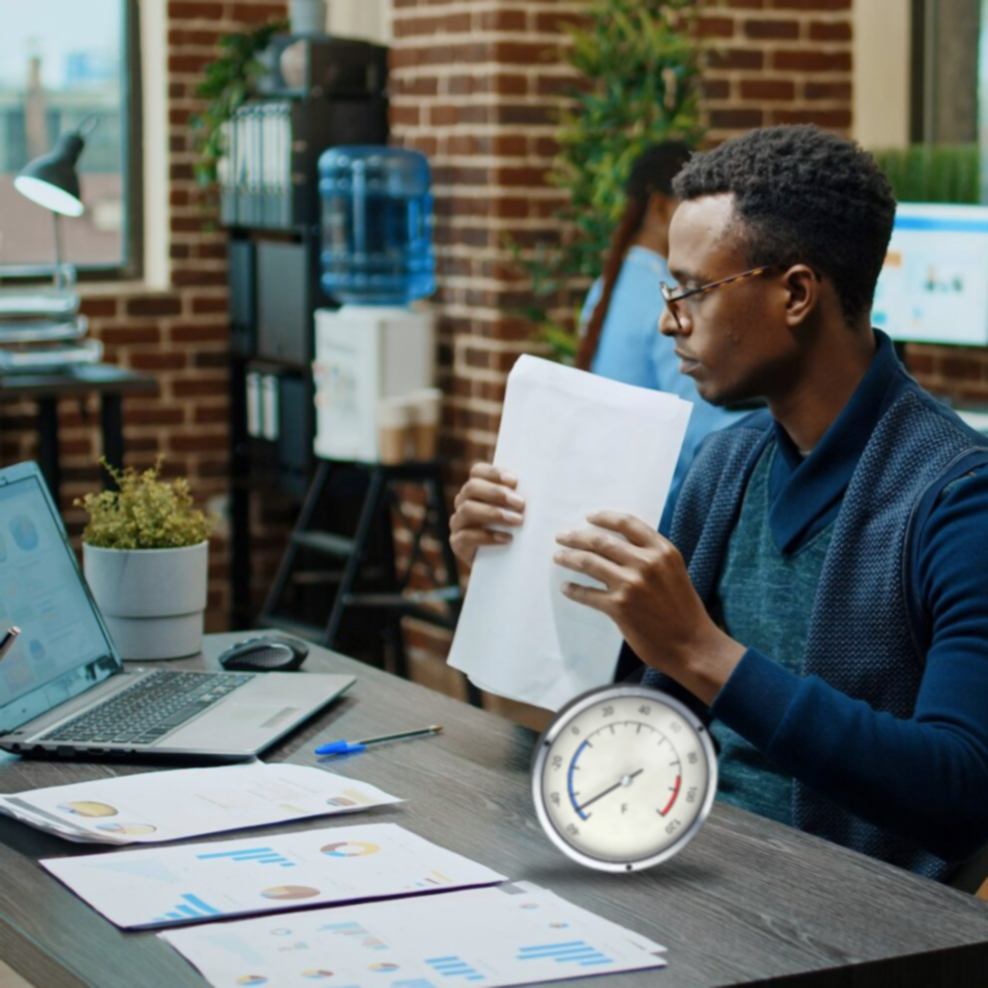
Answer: -50; °F
